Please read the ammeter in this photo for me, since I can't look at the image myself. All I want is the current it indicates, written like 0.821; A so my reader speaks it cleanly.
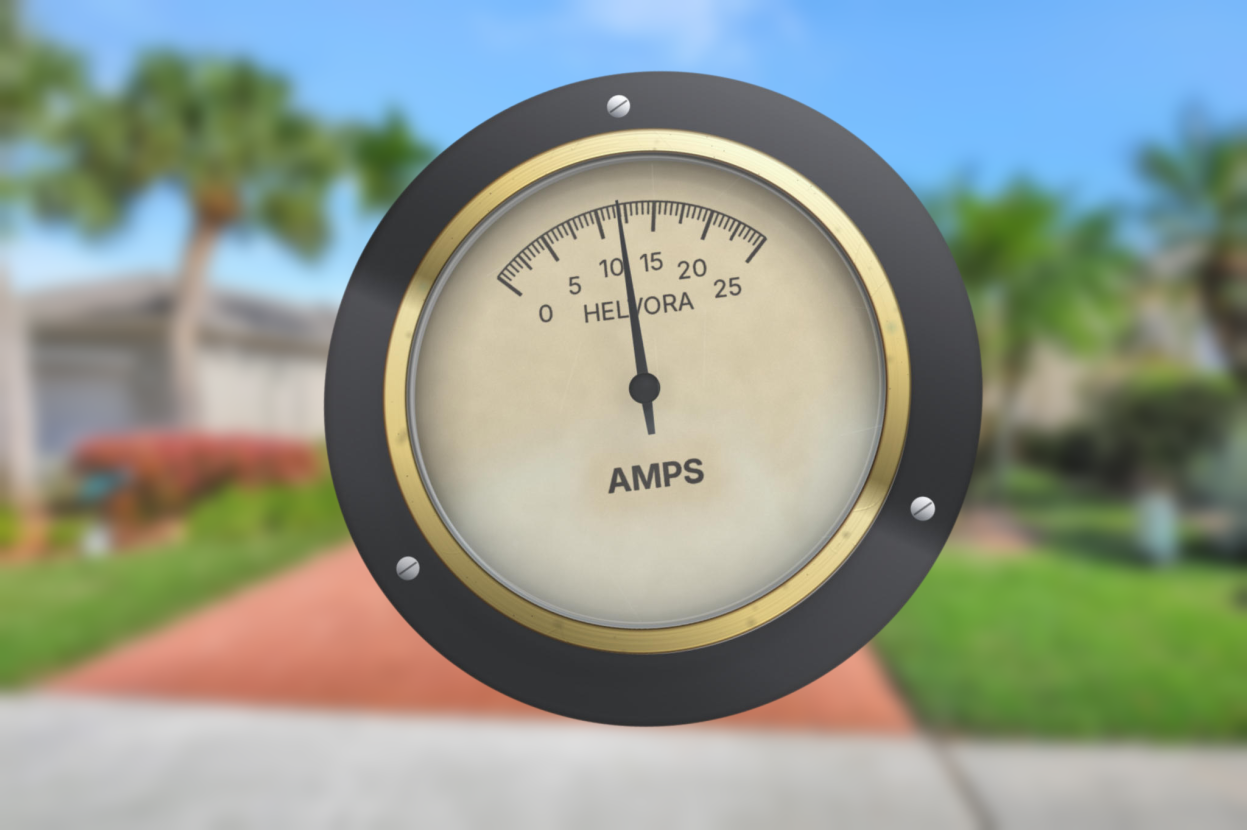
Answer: 12; A
